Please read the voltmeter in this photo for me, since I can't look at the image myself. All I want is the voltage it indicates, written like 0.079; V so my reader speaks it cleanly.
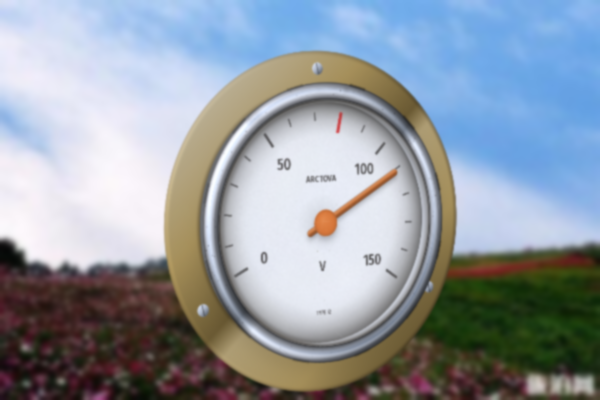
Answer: 110; V
